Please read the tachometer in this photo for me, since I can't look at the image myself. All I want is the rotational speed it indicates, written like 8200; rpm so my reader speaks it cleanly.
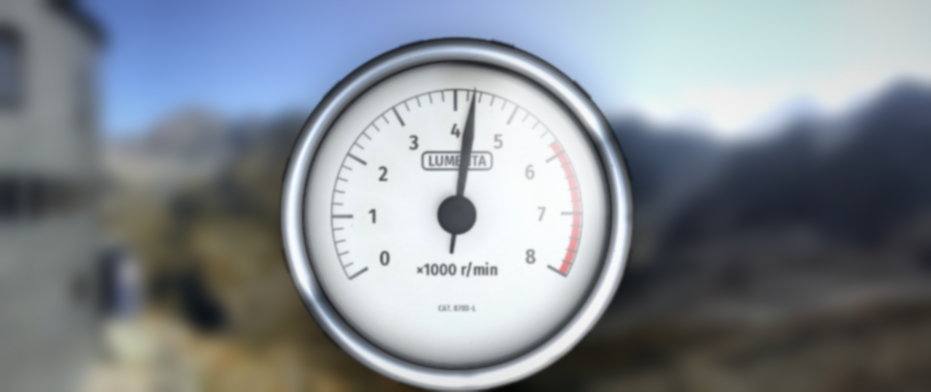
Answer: 4300; rpm
